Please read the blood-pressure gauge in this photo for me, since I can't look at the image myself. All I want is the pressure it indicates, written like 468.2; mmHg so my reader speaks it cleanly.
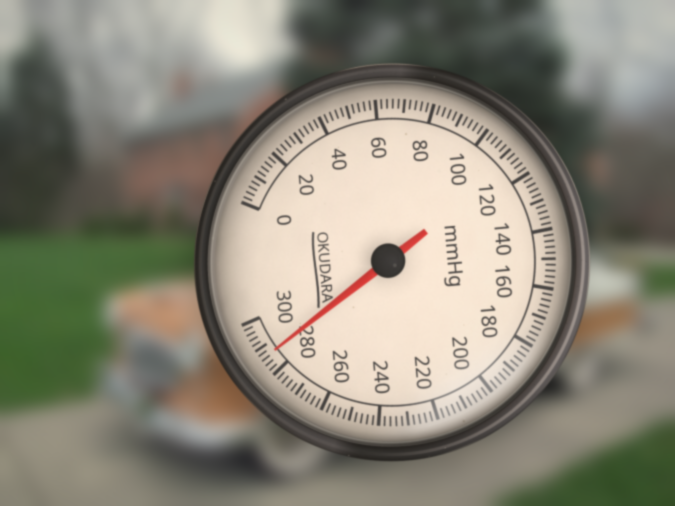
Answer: 286; mmHg
